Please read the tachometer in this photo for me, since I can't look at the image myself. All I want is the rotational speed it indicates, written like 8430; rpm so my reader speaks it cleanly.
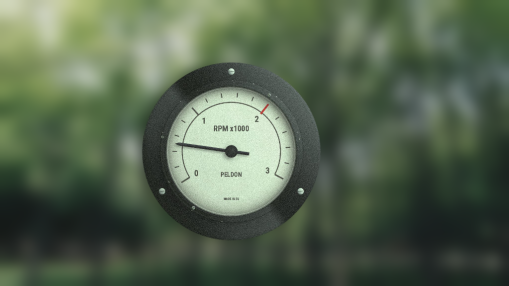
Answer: 500; rpm
